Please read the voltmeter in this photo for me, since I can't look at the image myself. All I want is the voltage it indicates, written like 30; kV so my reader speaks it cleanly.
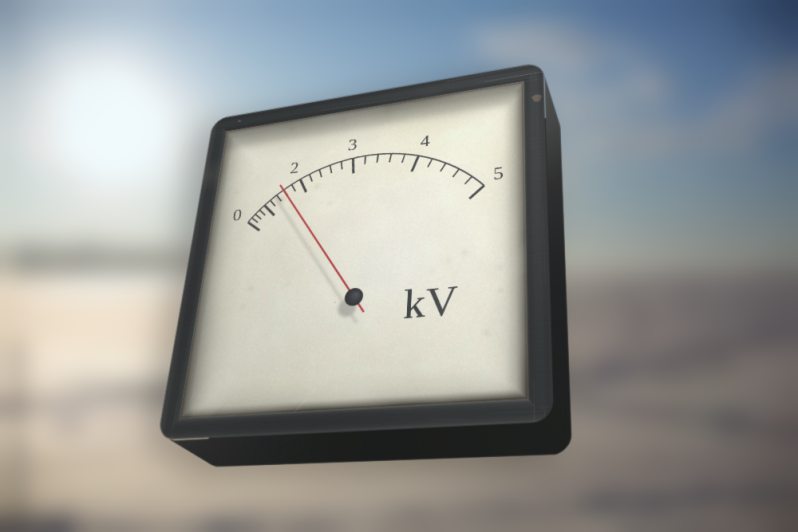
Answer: 1.6; kV
